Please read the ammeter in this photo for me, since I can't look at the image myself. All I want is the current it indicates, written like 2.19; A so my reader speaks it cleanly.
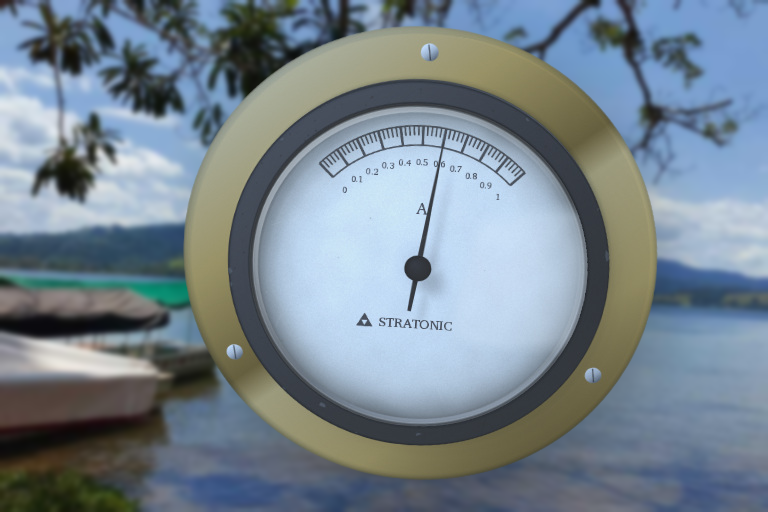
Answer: 0.6; A
